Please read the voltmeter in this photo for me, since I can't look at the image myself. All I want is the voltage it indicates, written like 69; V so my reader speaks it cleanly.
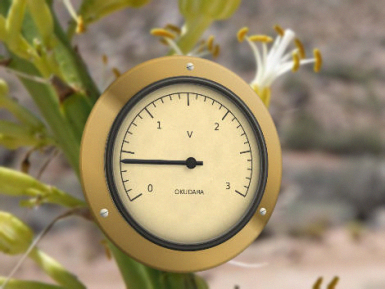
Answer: 0.4; V
